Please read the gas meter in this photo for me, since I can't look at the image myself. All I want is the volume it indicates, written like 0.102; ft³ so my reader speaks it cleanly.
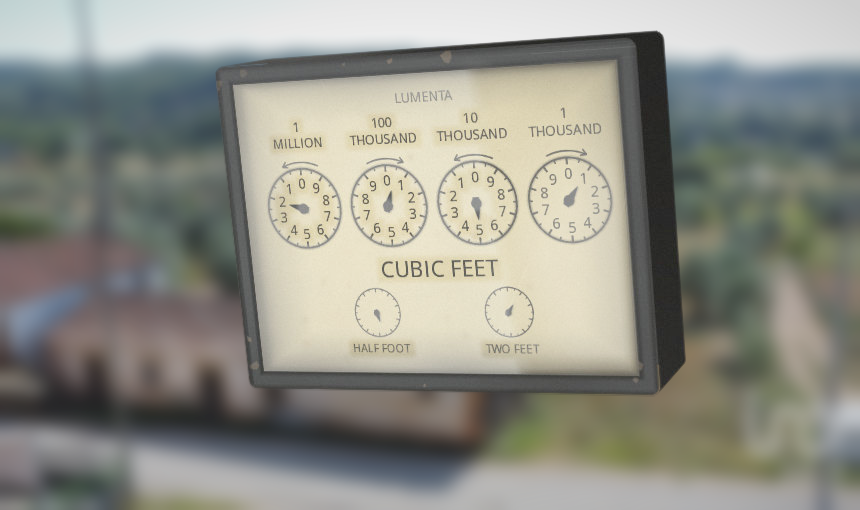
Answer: 205100; ft³
